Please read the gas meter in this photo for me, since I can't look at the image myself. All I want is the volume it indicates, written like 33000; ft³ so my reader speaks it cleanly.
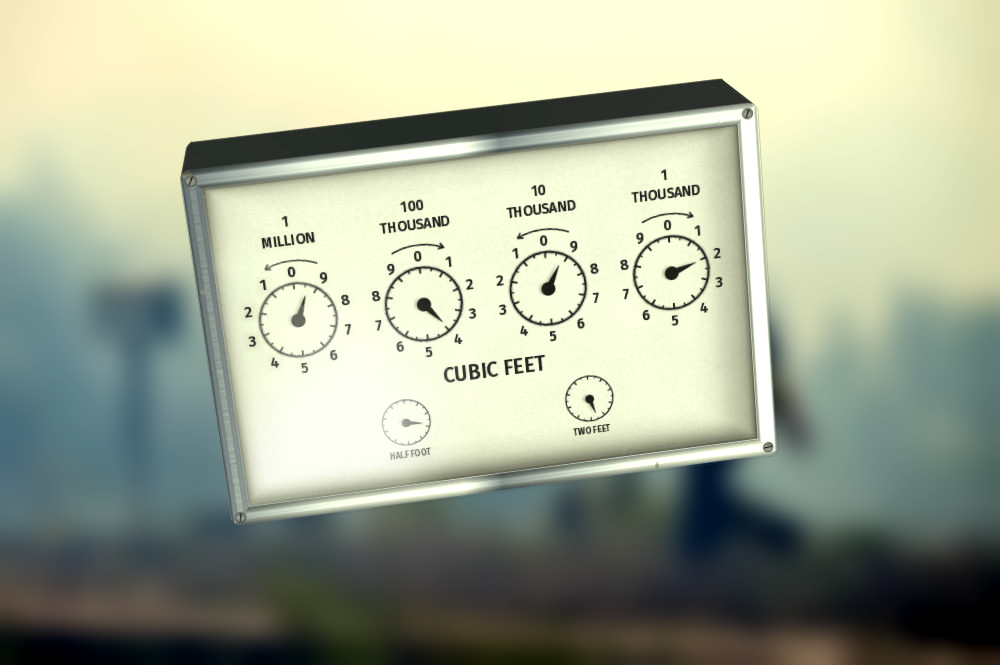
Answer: 939200; ft³
